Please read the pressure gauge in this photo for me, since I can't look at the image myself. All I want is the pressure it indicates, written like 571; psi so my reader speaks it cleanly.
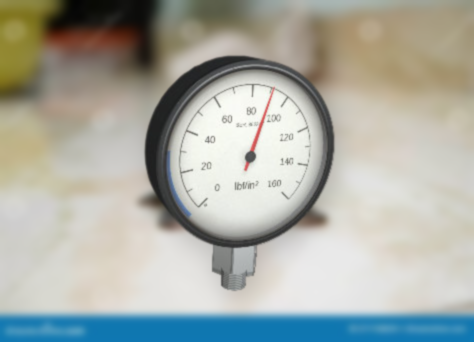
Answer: 90; psi
